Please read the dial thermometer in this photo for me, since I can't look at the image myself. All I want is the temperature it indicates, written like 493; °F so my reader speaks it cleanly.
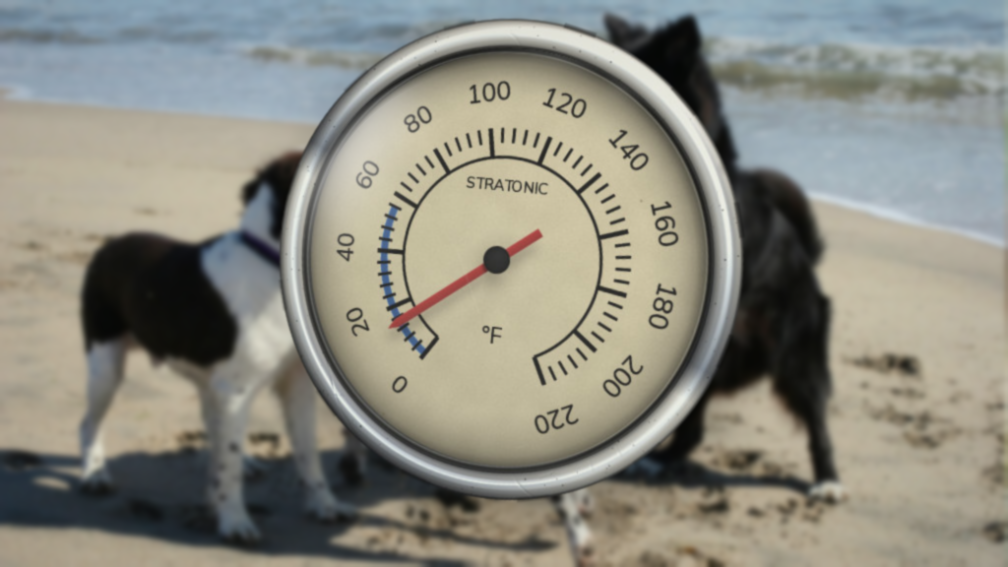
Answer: 14; °F
